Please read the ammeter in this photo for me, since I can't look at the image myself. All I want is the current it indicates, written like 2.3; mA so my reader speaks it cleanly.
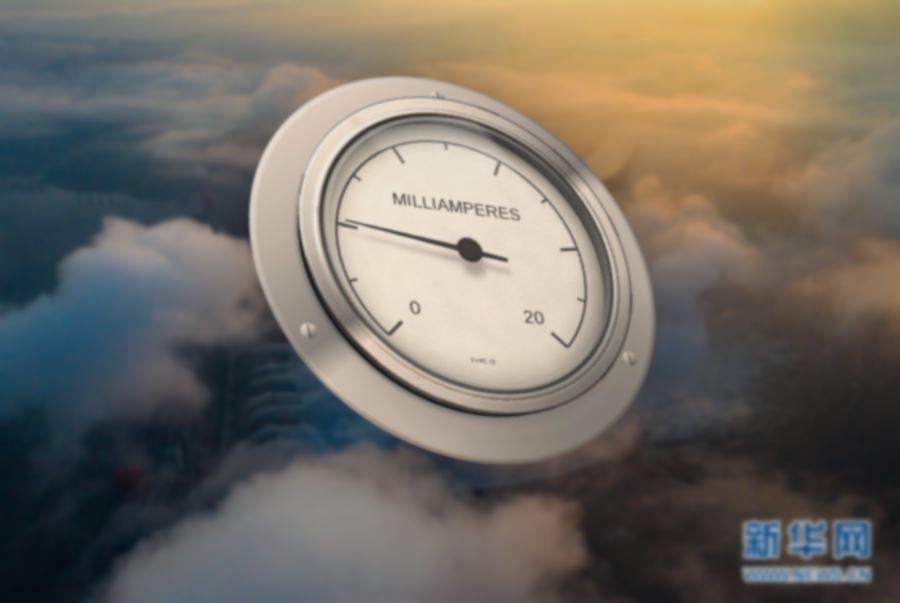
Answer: 4; mA
